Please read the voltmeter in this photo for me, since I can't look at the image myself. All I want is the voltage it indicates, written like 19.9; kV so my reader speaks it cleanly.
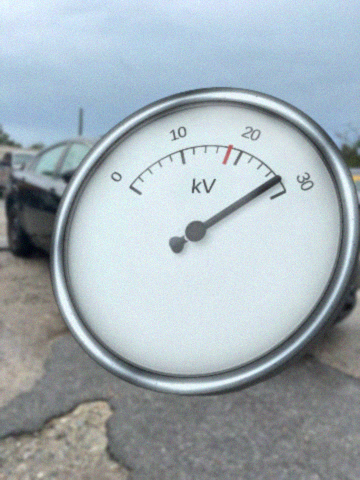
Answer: 28; kV
